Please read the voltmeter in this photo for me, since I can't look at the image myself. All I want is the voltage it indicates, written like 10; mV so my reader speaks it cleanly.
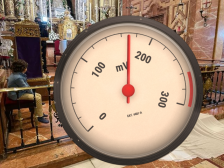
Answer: 170; mV
